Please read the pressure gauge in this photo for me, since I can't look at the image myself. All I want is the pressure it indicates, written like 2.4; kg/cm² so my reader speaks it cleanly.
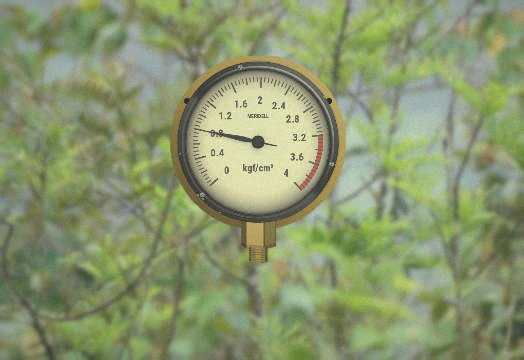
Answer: 0.8; kg/cm²
